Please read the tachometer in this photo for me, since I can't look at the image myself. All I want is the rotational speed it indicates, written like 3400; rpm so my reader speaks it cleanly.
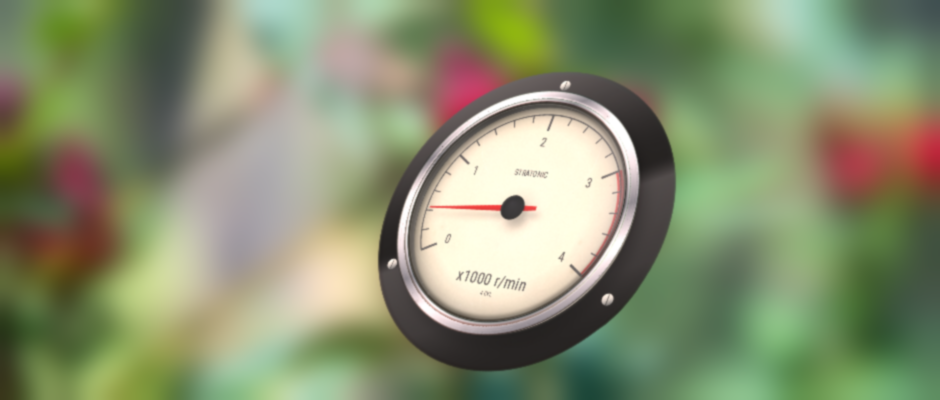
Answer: 400; rpm
